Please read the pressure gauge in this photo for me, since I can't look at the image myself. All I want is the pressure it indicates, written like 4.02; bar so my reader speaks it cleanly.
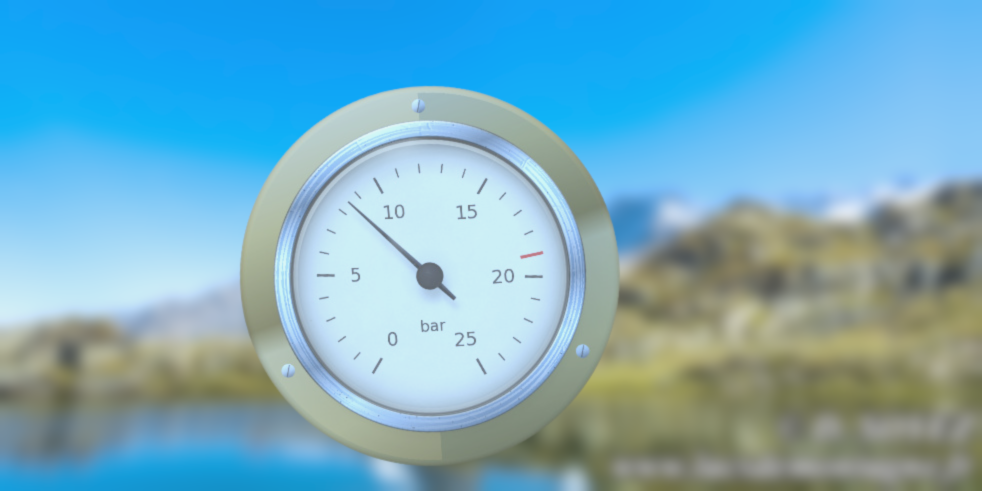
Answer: 8.5; bar
